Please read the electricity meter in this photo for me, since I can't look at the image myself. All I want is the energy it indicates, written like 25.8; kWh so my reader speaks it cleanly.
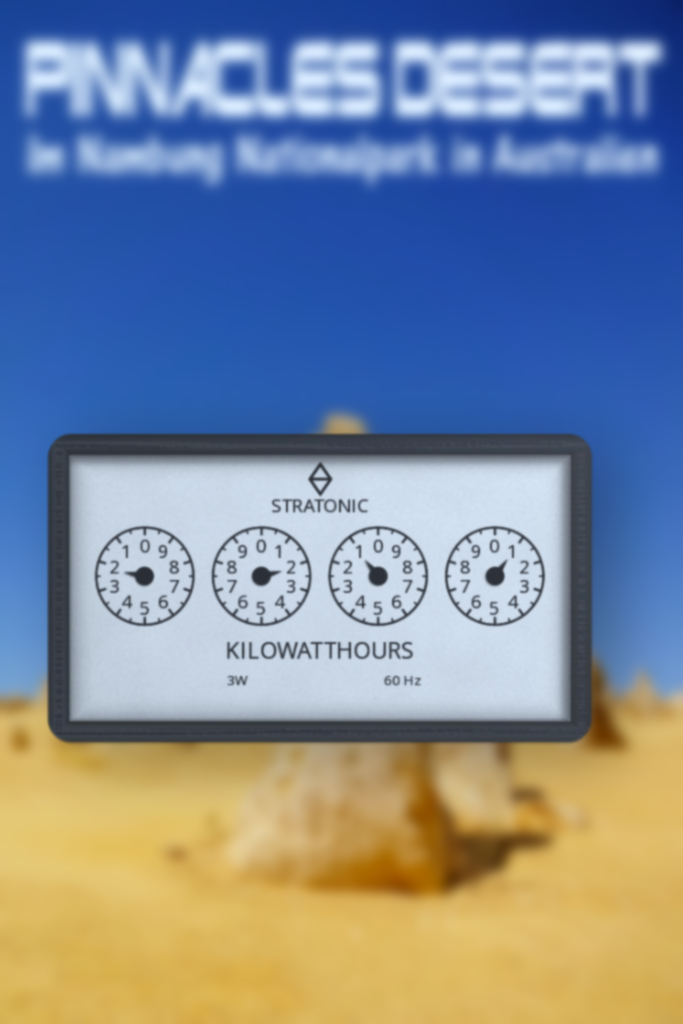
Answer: 2211; kWh
